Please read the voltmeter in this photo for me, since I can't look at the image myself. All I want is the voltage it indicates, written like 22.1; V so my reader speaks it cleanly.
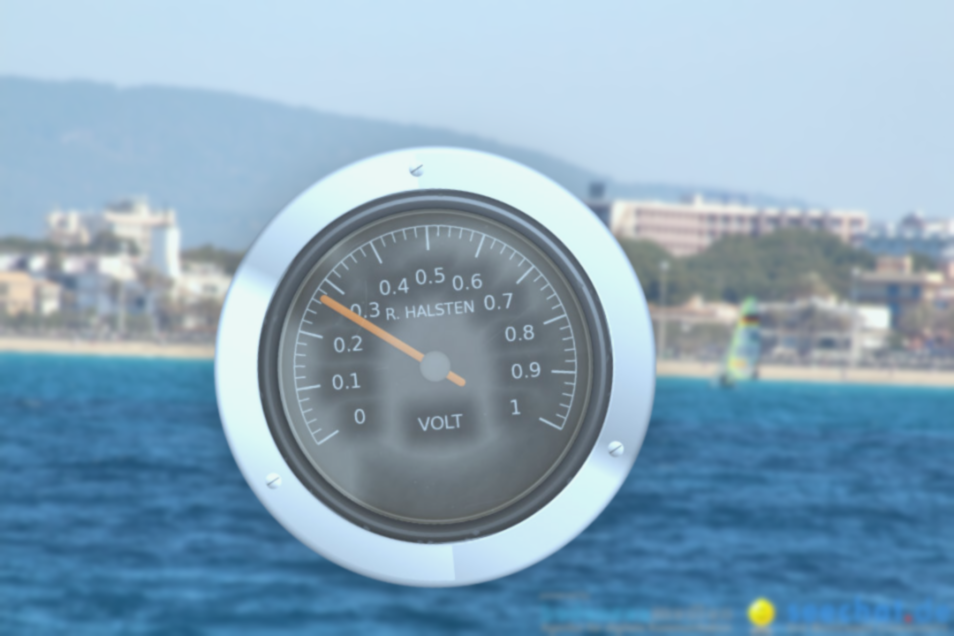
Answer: 0.27; V
